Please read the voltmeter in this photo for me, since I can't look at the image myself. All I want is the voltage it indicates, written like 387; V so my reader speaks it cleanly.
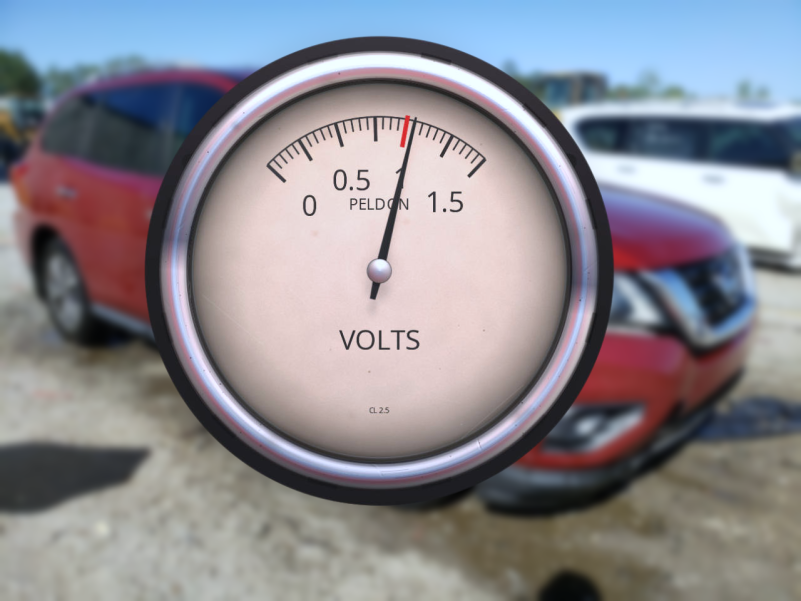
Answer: 1; V
